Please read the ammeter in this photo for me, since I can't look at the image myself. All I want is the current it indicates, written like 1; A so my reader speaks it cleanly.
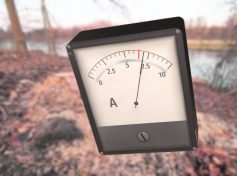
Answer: 7; A
